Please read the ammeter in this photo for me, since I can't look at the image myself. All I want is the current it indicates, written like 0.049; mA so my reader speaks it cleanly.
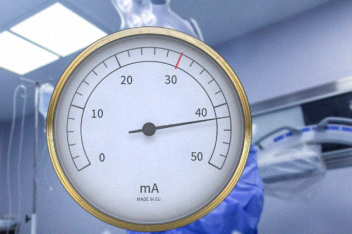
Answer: 42; mA
